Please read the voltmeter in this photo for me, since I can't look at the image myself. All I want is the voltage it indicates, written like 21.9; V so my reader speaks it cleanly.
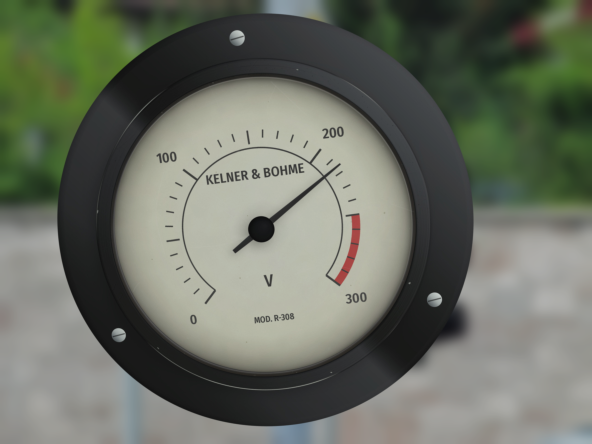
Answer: 215; V
